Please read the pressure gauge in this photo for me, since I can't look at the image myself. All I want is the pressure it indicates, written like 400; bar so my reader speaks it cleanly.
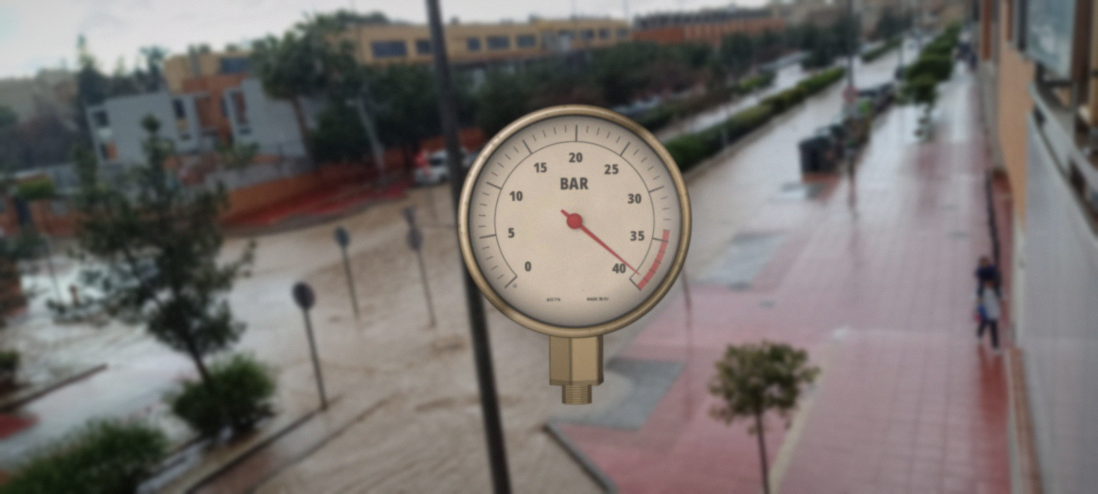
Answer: 39; bar
